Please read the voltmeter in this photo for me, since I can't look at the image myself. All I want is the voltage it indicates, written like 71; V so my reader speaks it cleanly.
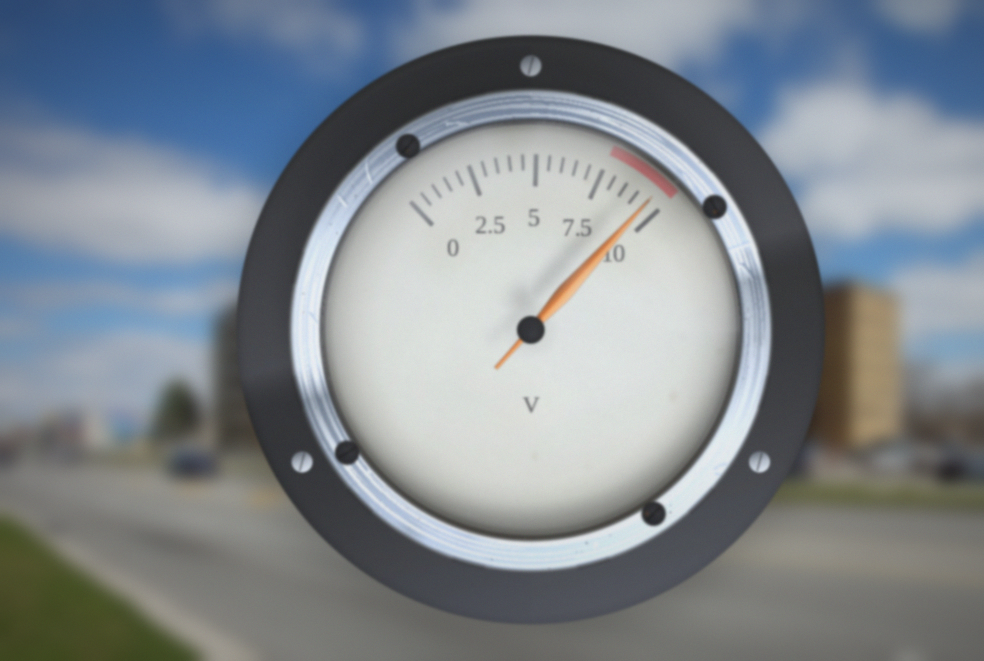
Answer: 9.5; V
